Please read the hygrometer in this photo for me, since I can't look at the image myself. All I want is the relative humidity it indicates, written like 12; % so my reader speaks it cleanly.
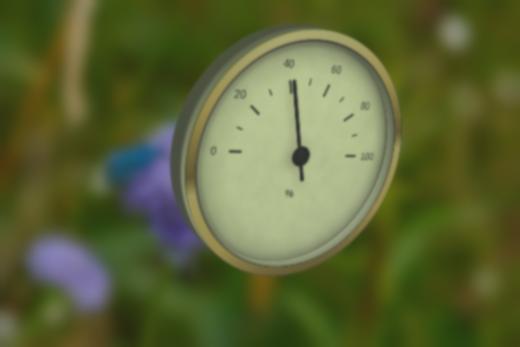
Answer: 40; %
